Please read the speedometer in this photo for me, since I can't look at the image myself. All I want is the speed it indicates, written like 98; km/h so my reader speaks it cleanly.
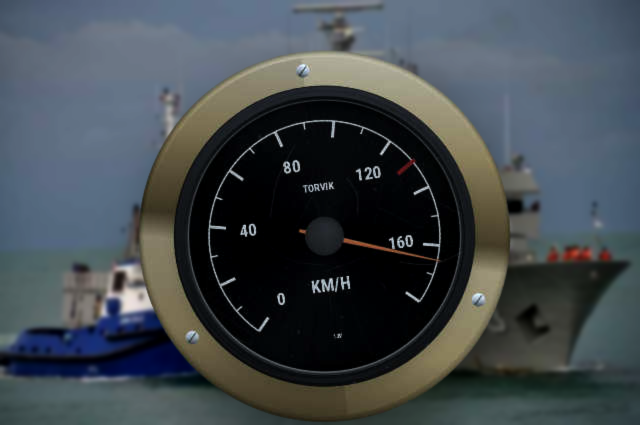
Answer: 165; km/h
